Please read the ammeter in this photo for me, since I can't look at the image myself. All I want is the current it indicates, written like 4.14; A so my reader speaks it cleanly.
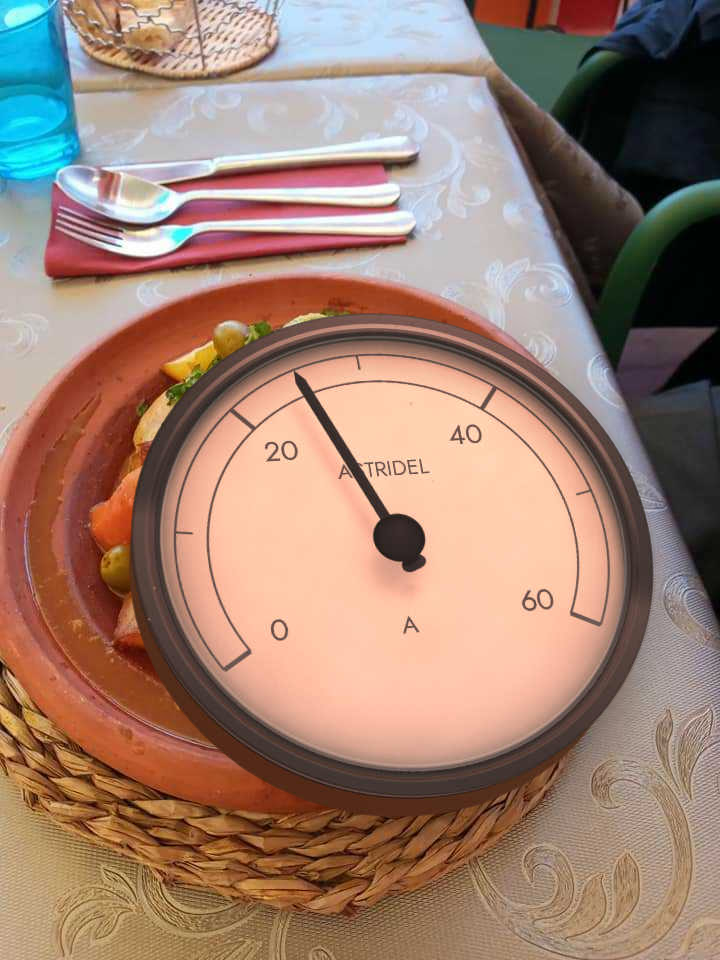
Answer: 25; A
